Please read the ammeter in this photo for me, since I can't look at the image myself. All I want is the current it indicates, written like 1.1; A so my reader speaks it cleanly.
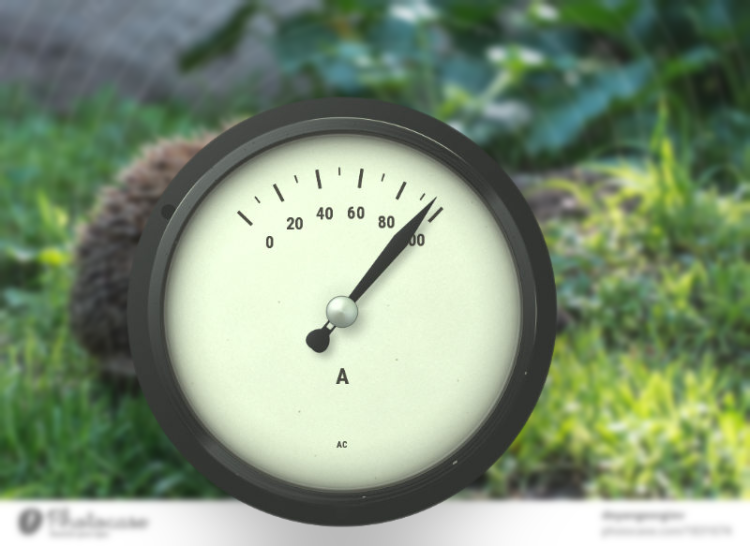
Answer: 95; A
